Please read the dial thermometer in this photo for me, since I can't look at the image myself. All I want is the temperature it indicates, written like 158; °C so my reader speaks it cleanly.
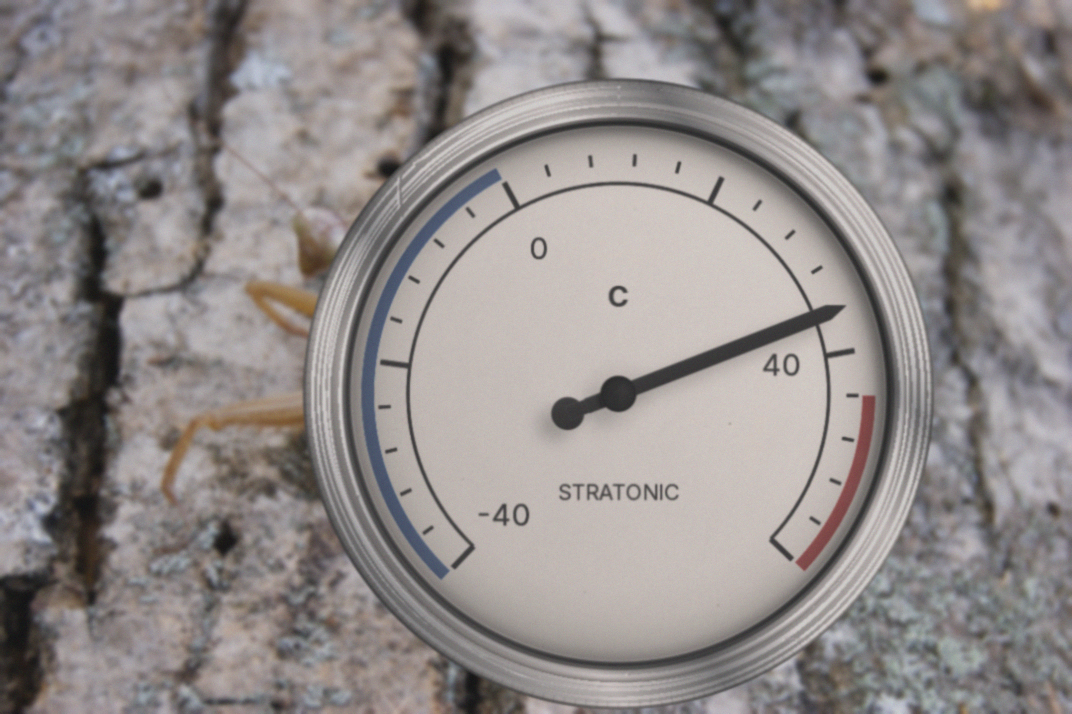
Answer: 36; °C
